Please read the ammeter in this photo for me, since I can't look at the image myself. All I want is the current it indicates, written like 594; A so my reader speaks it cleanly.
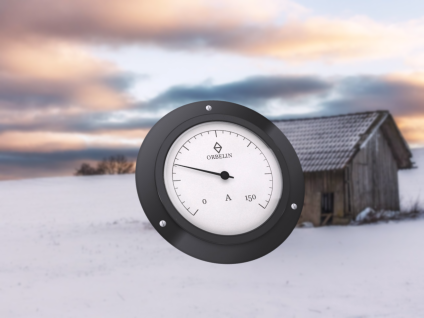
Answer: 35; A
